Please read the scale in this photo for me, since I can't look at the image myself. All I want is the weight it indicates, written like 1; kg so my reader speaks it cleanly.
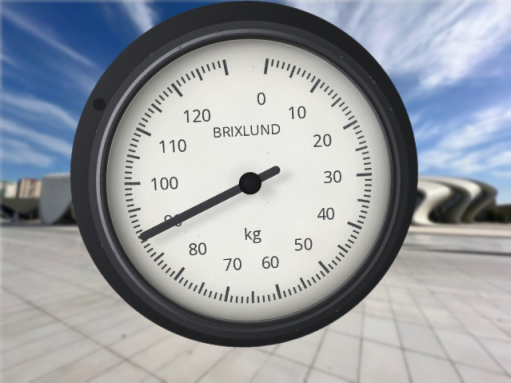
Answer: 90; kg
